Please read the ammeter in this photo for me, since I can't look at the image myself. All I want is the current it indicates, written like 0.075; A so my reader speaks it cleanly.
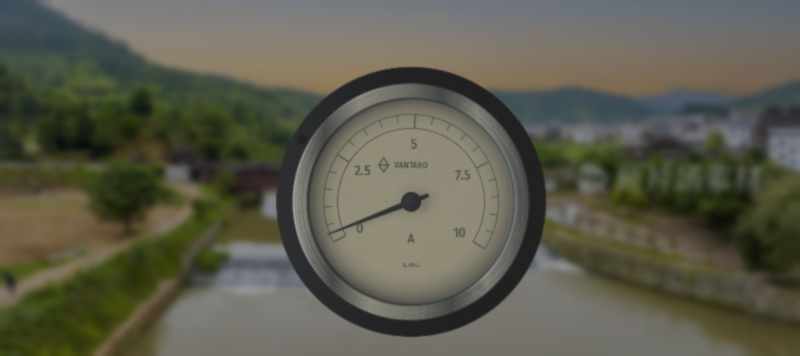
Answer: 0.25; A
